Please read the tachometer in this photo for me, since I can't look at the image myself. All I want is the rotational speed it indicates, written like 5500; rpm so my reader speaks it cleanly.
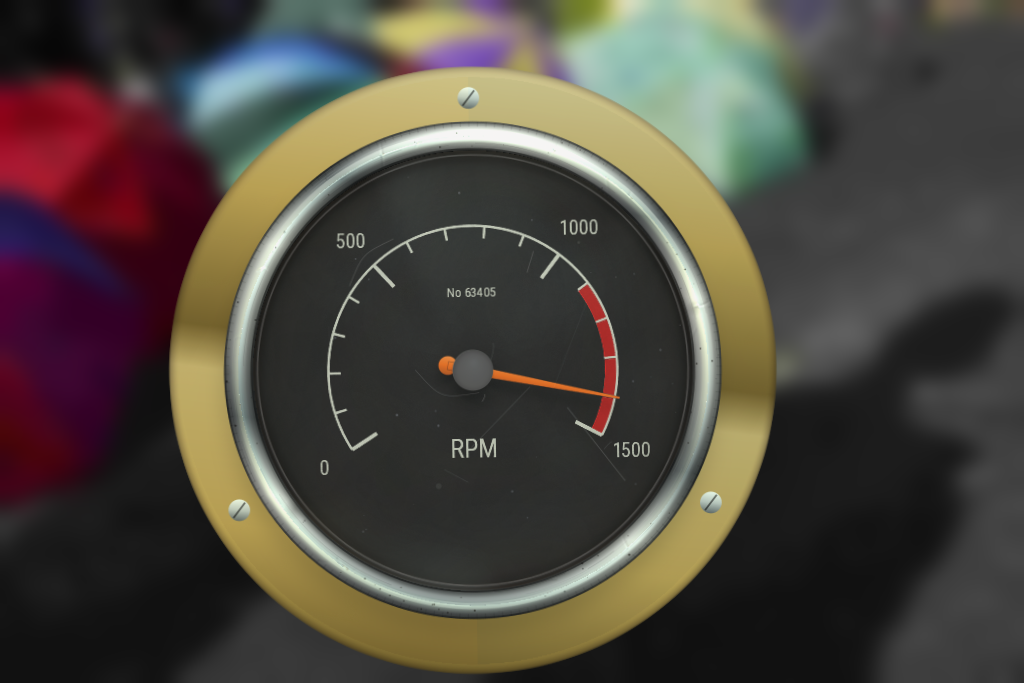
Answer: 1400; rpm
